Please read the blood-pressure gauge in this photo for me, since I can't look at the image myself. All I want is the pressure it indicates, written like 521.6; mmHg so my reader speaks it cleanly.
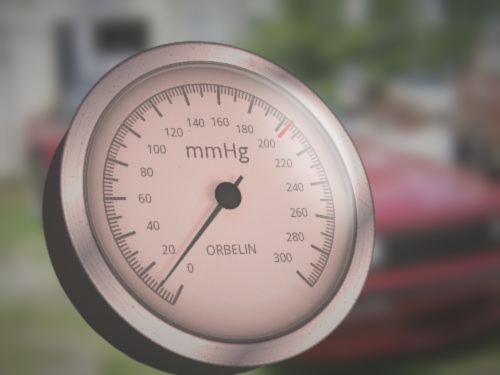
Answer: 10; mmHg
